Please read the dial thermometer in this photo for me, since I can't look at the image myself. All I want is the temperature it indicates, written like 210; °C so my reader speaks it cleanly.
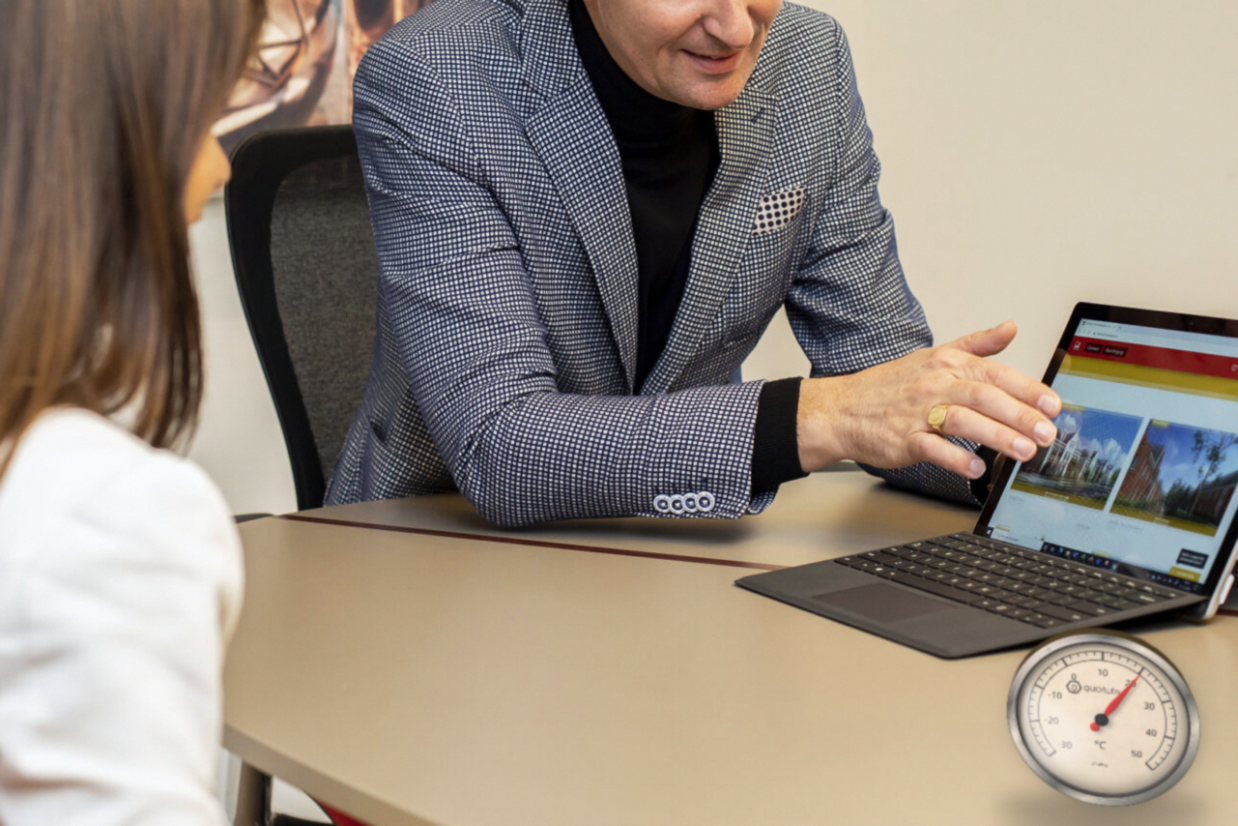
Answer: 20; °C
